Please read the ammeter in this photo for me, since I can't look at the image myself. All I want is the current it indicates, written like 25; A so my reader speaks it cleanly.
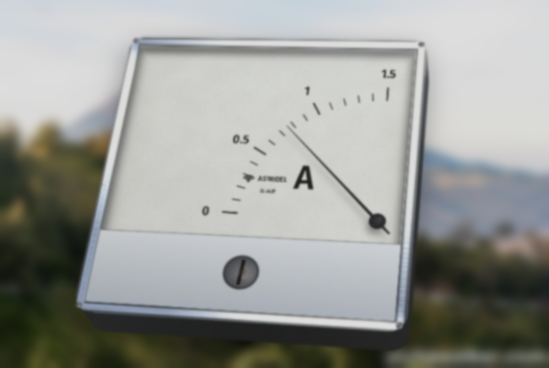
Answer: 0.75; A
